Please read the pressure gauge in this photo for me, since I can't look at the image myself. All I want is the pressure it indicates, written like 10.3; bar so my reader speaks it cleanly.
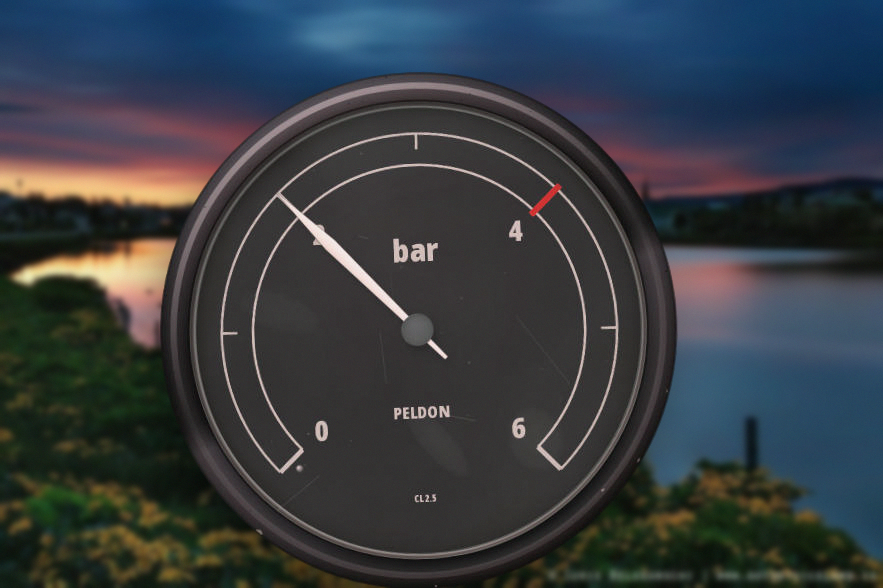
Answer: 2; bar
